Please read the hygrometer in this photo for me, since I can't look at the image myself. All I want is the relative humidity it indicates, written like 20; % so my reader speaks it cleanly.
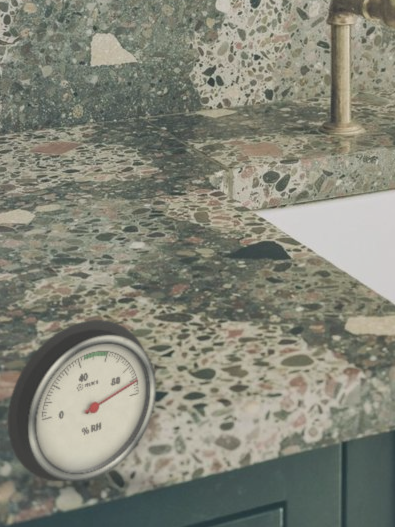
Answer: 90; %
